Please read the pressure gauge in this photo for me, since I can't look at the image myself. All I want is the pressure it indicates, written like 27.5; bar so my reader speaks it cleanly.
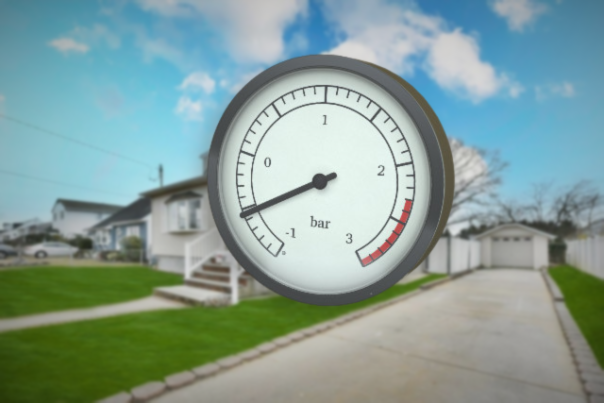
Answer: -0.55; bar
